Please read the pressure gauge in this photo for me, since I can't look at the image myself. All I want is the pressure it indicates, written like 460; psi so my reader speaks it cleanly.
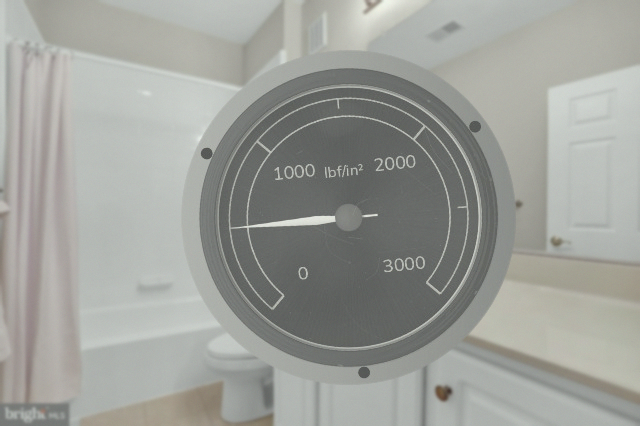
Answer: 500; psi
